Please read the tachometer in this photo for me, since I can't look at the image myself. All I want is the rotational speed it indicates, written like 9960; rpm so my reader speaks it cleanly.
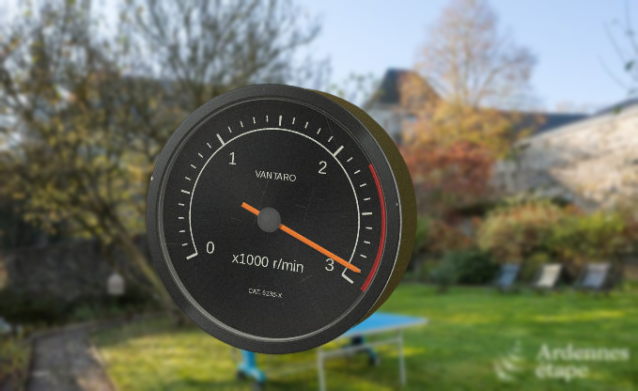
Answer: 2900; rpm
